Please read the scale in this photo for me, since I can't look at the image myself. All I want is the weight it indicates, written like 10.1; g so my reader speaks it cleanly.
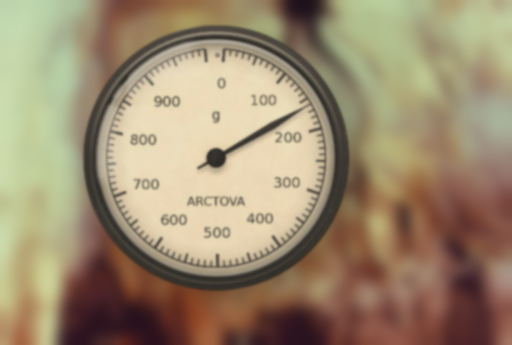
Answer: 160; g
